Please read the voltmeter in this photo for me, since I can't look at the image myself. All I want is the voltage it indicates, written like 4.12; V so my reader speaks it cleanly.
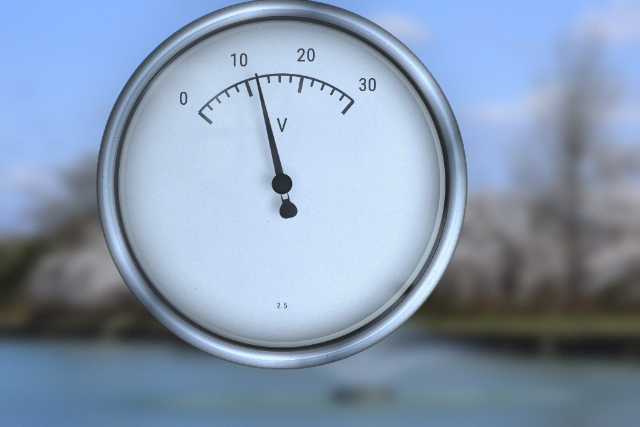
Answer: 12; V
